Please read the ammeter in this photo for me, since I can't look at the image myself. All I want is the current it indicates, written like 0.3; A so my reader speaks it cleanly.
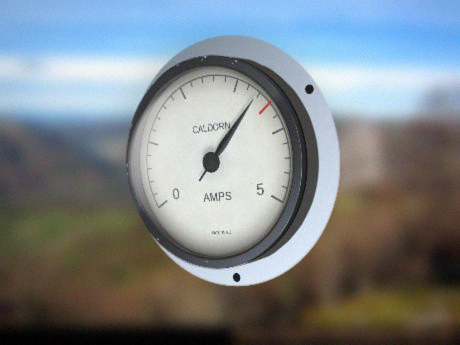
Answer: 3.4; A
